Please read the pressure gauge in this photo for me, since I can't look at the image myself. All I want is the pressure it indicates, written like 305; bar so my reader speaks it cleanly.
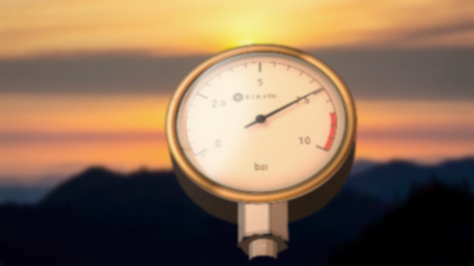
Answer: 7.5; bar
